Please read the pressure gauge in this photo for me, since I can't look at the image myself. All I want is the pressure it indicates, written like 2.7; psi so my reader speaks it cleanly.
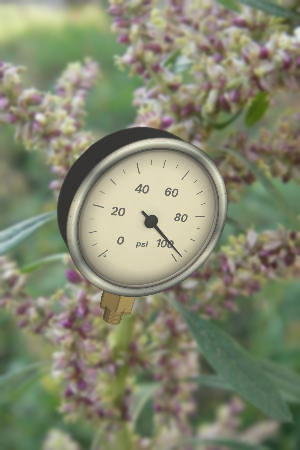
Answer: 97.5; psi
